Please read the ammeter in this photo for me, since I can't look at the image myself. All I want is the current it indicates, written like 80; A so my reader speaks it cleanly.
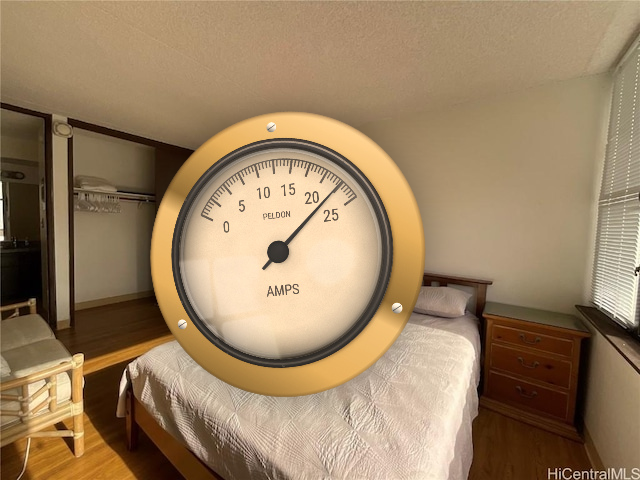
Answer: 22.5; A
